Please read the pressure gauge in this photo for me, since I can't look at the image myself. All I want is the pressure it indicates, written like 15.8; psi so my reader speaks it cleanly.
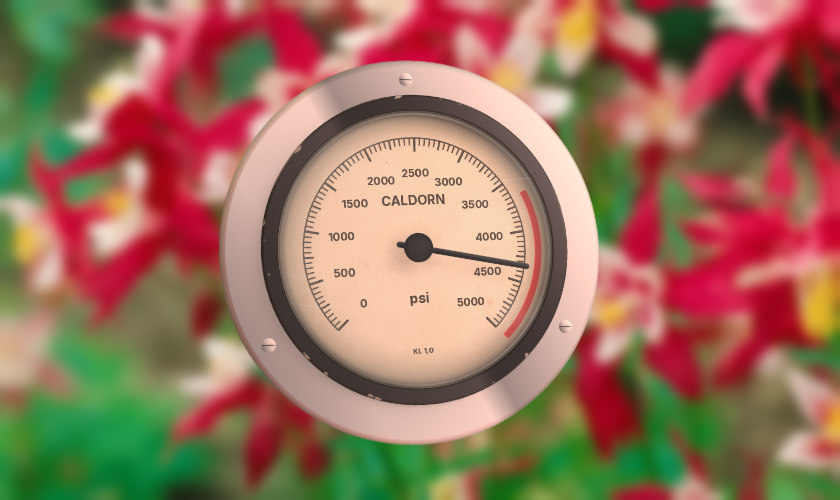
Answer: 4350; psi
